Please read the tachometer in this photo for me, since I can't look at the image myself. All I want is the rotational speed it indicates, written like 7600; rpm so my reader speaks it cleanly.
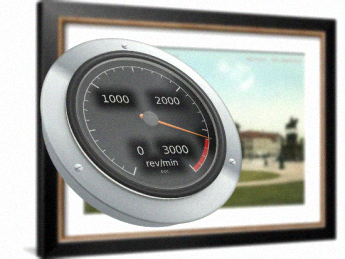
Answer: 2600; rpm
